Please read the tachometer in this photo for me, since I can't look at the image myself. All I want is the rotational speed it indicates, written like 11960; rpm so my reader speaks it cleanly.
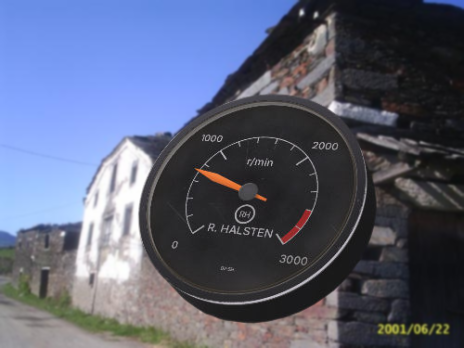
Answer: 700; rpm
